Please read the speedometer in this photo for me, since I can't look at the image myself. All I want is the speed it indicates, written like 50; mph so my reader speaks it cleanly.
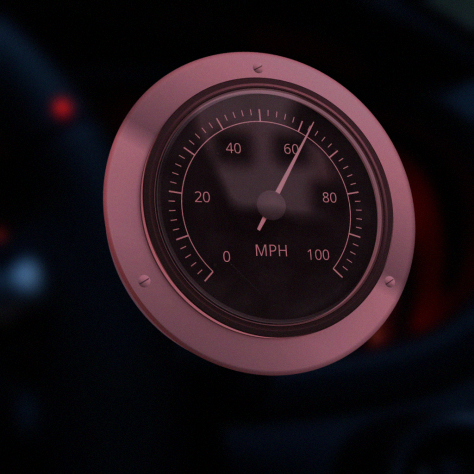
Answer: 62; mph
